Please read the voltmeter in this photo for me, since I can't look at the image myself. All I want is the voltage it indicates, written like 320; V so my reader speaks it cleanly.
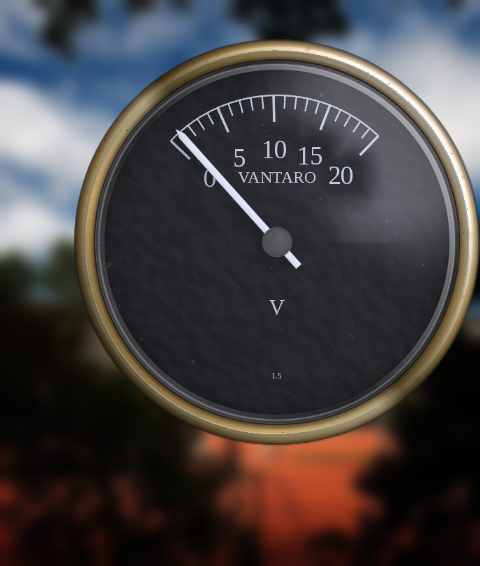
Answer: 1; V
